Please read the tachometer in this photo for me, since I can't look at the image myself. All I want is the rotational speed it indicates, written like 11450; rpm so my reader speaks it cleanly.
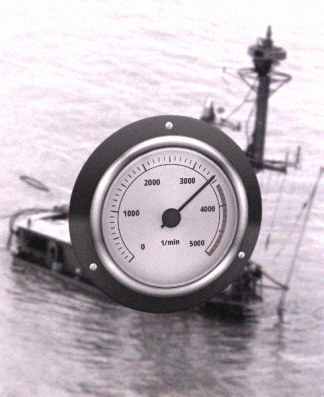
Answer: 3400; rpm
